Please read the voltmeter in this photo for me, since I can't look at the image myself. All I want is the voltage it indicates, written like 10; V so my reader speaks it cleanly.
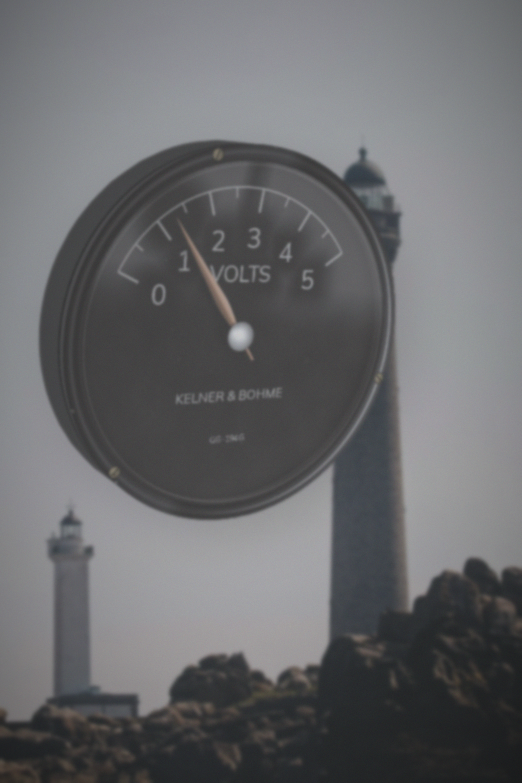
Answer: 1.25; V
